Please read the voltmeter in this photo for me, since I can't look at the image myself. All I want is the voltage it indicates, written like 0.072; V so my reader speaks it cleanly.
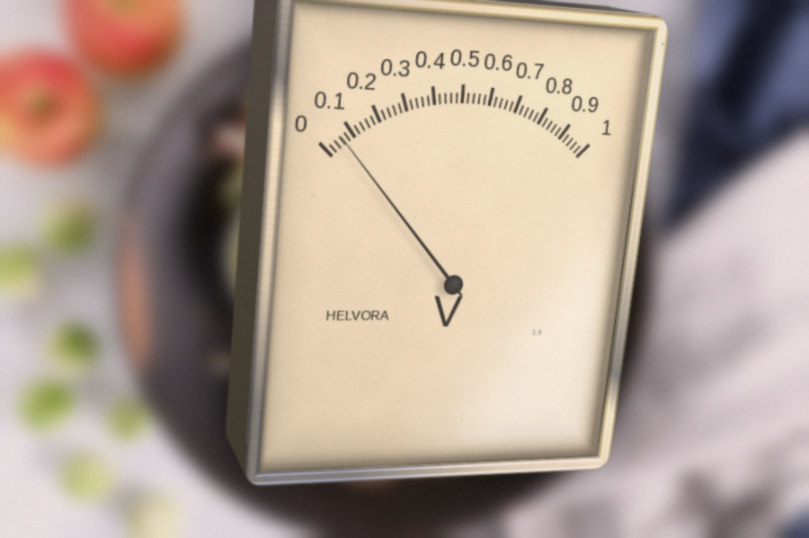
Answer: 0.06; V
